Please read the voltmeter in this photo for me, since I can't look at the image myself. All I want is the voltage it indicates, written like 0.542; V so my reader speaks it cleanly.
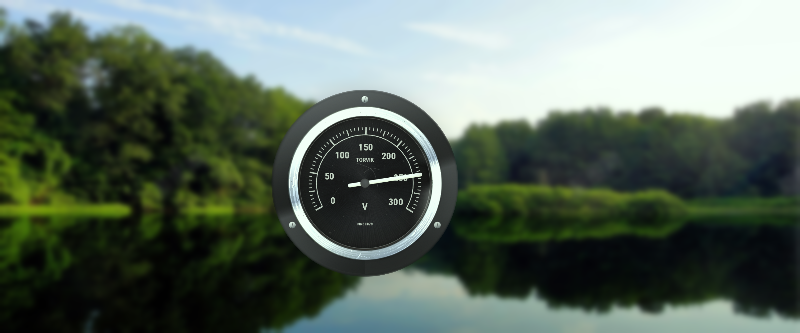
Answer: 250; V
